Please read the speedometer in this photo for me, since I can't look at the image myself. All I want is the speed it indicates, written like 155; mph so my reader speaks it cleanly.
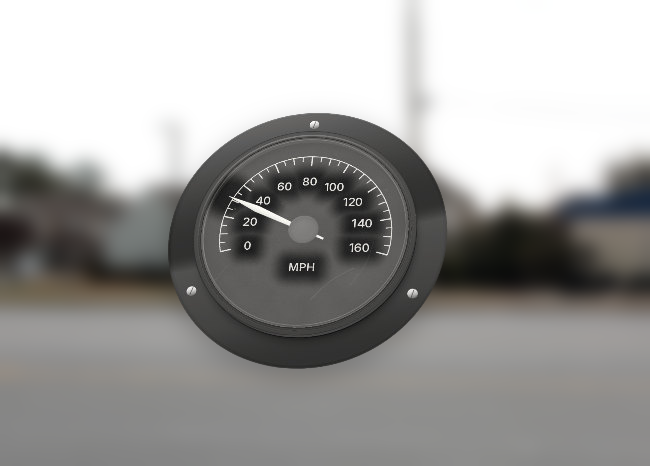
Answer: 30; mph
